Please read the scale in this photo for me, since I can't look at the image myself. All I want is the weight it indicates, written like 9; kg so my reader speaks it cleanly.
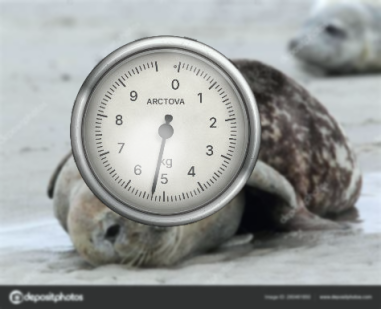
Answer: 5.3; kg
